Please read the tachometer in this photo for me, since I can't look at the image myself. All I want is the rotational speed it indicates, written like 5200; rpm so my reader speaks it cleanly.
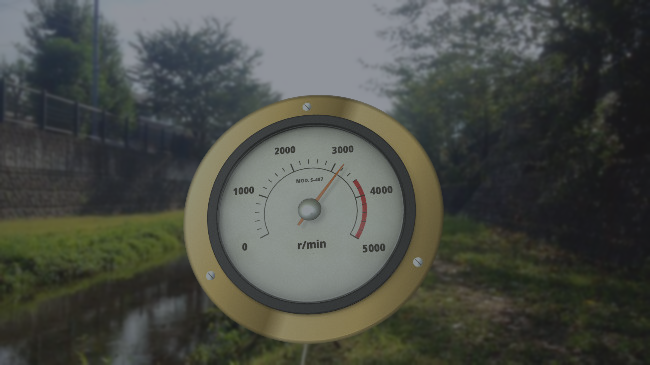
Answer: 3200; rpm
